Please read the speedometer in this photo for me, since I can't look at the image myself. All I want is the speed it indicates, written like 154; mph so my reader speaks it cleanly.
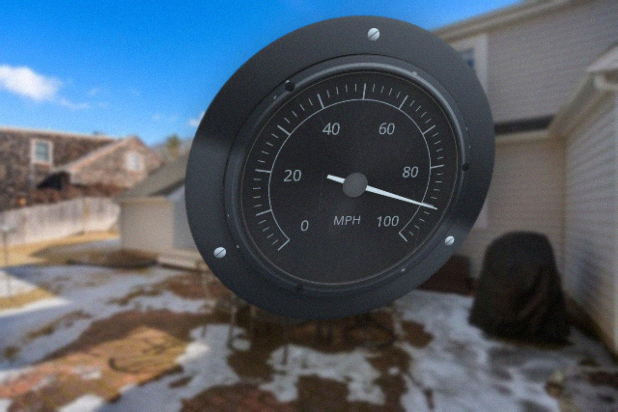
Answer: 90; mph
